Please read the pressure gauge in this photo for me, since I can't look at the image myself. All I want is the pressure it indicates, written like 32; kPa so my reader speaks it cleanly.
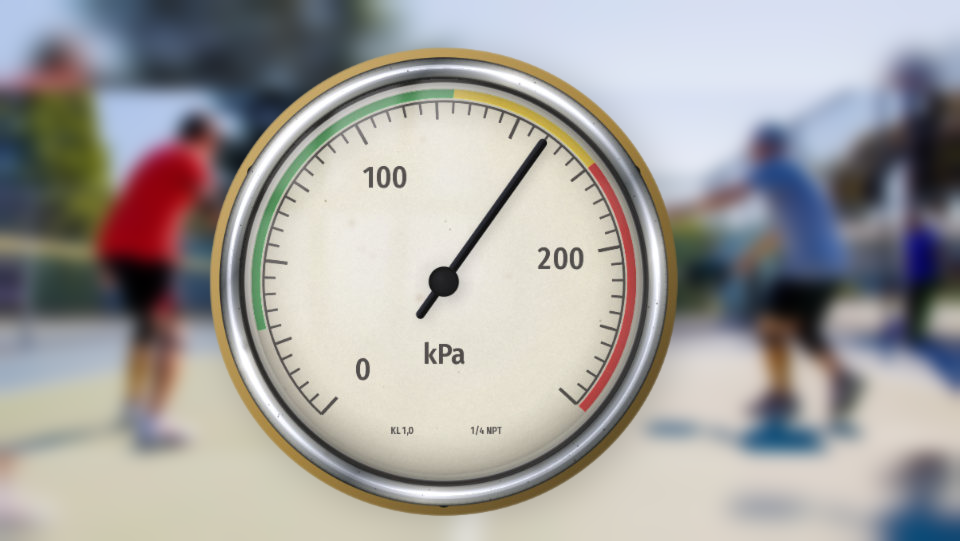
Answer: 160; kPa
